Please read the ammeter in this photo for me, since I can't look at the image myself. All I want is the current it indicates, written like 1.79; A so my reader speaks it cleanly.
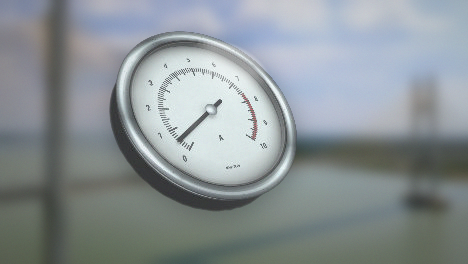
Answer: 0.5; A
